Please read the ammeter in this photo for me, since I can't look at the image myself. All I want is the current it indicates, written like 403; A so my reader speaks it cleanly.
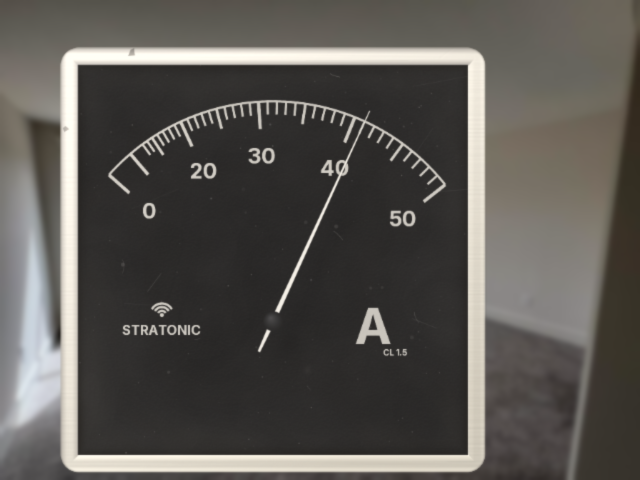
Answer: 41; A
